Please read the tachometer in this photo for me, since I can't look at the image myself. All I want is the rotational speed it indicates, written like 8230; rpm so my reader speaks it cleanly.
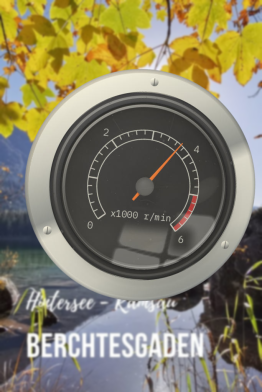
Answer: 3700; rpm
